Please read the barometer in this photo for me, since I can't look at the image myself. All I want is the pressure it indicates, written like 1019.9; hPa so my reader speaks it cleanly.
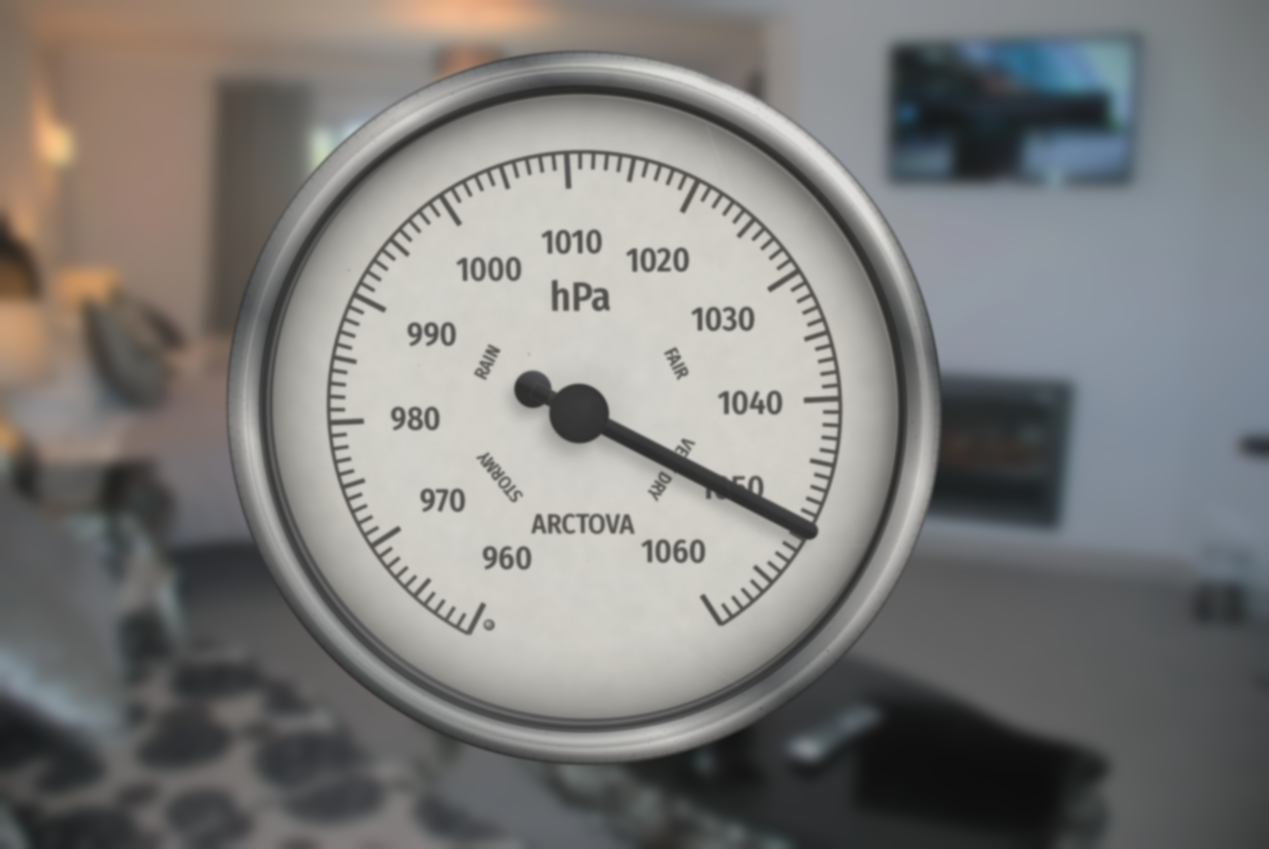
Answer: 1050; hPa
